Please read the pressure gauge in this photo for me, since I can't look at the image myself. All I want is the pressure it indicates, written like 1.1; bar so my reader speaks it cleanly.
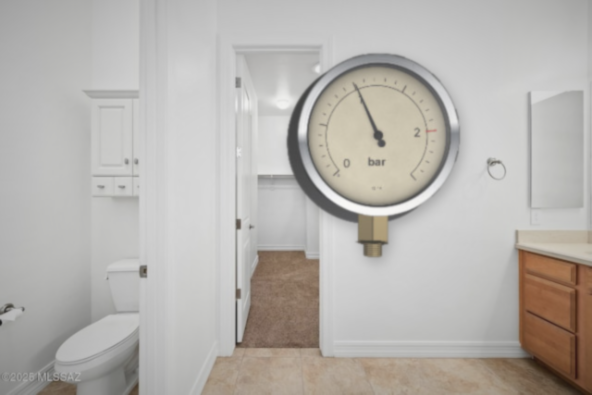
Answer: 1; bar
